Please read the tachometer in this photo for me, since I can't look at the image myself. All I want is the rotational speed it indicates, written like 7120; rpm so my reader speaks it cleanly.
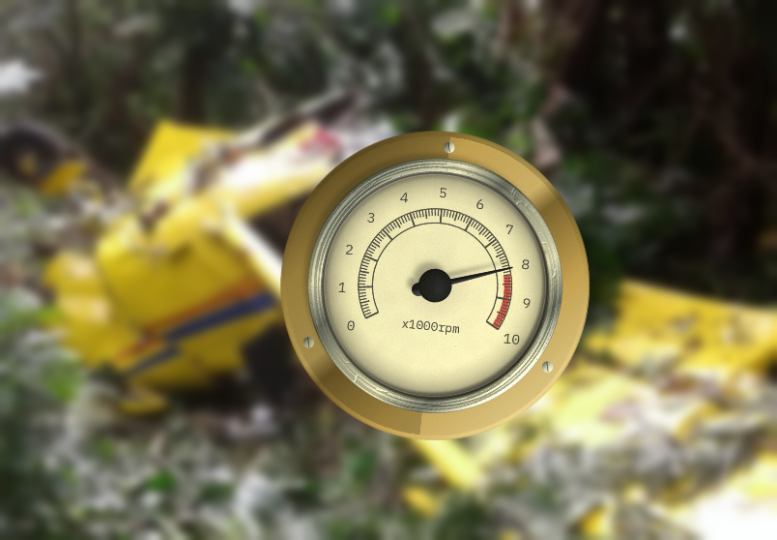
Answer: 8000; rpm
